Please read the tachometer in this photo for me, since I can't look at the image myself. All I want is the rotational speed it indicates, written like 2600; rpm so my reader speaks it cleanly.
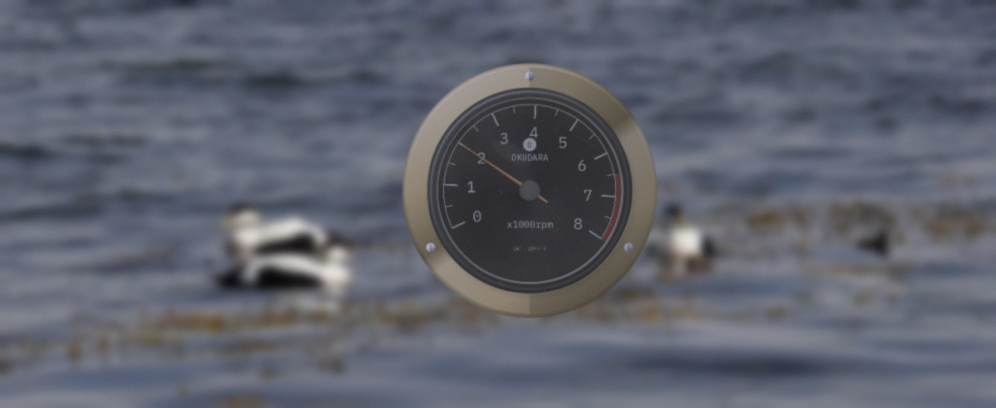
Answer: 2000; rpm
